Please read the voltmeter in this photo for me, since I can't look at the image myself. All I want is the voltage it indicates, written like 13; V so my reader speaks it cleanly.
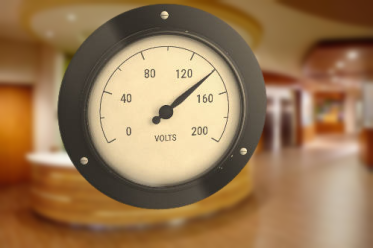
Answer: 140; V
